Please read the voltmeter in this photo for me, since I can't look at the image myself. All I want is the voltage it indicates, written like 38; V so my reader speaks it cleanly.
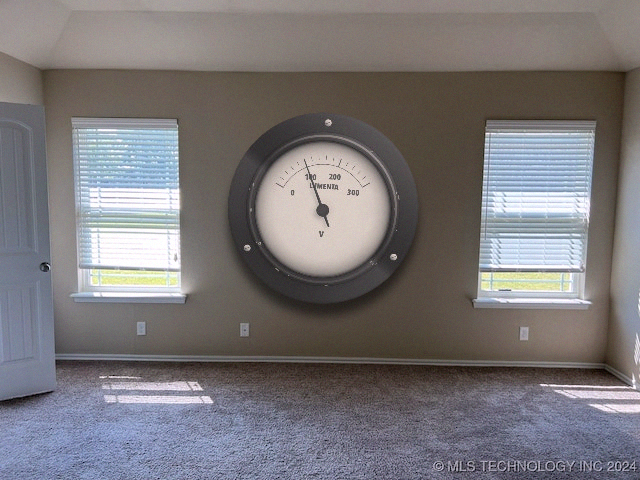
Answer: 100; V
